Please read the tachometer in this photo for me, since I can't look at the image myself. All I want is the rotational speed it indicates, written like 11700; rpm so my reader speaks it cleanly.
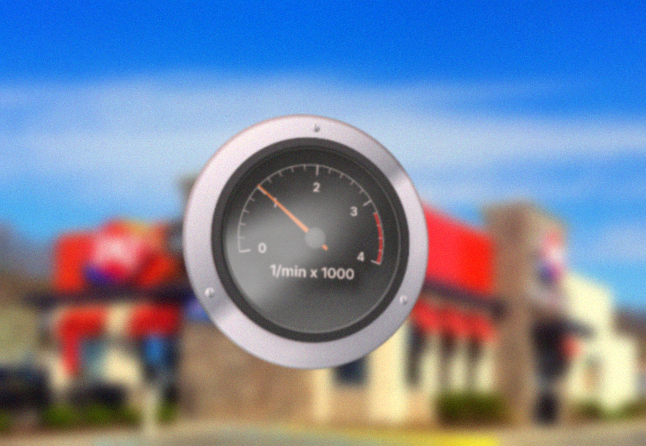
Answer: 1000; rpm
